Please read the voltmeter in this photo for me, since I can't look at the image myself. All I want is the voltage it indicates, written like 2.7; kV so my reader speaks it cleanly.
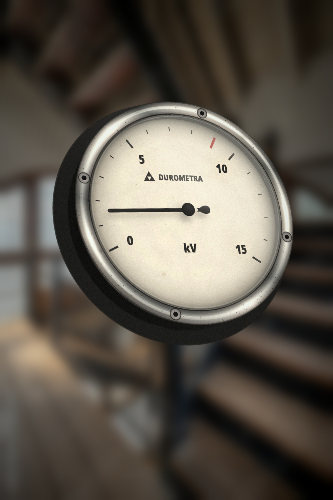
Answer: 1.5; kV
